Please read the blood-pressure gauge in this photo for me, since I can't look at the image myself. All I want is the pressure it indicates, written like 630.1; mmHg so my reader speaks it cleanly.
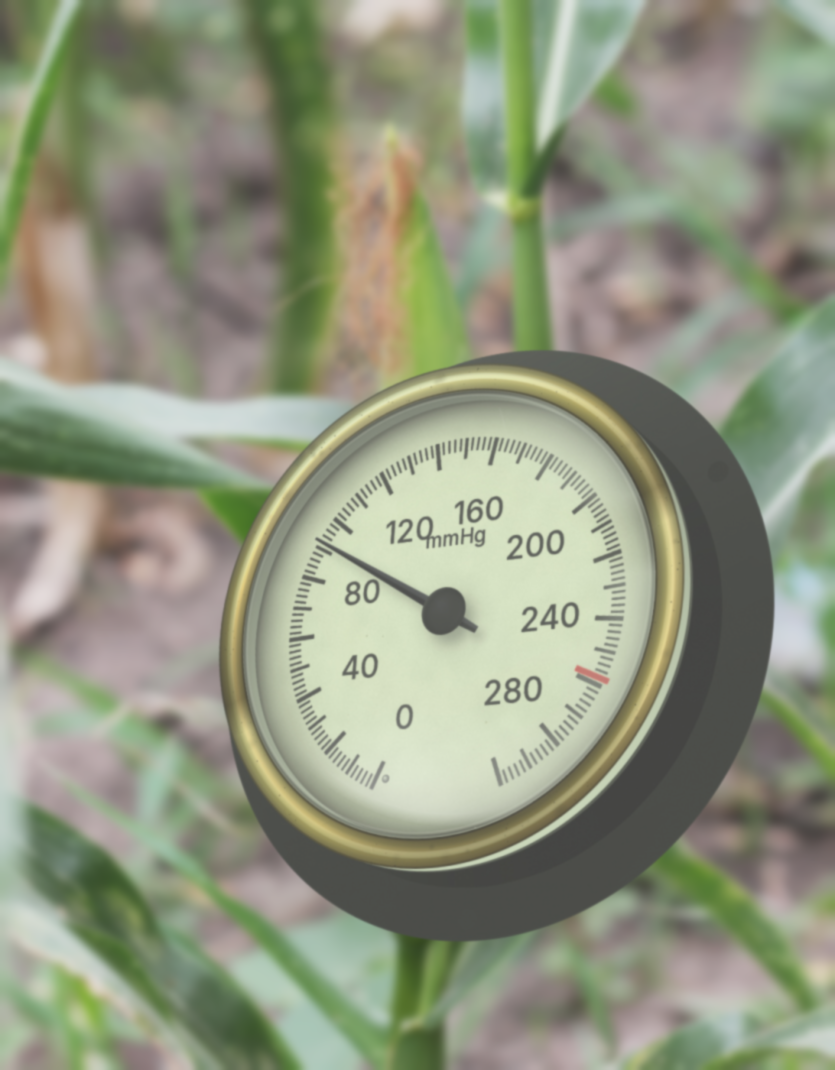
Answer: 92; mmHg
